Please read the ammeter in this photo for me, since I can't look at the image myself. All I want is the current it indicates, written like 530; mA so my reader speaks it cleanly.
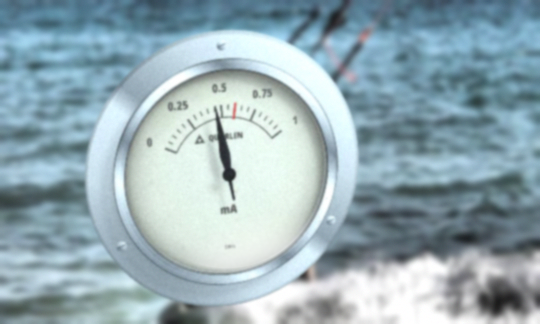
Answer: 0.45; mA
